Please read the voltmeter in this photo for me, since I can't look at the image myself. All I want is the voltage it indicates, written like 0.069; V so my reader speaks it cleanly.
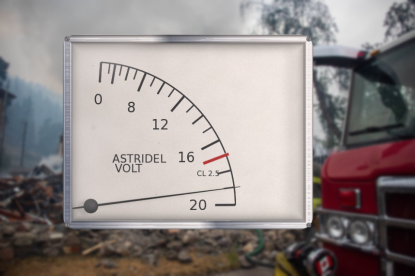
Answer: 19; V
